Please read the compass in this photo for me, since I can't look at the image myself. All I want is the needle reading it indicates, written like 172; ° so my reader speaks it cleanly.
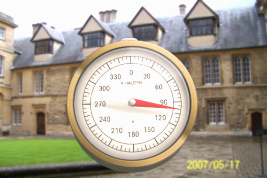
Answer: 100; °
